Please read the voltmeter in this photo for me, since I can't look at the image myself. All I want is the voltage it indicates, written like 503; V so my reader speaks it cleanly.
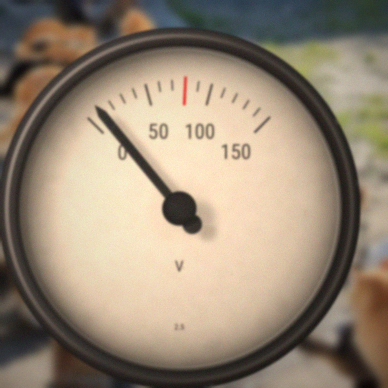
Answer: 10; V
